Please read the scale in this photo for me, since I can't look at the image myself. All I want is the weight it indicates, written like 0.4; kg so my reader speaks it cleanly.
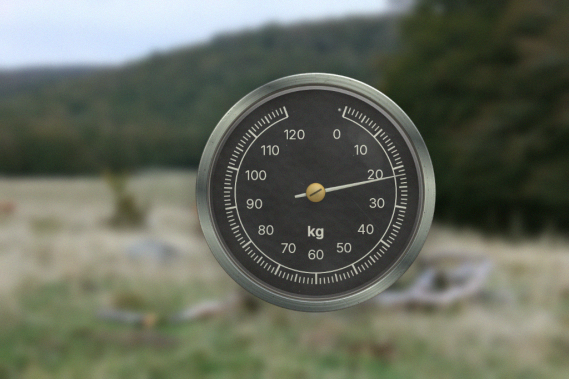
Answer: 22; kg
